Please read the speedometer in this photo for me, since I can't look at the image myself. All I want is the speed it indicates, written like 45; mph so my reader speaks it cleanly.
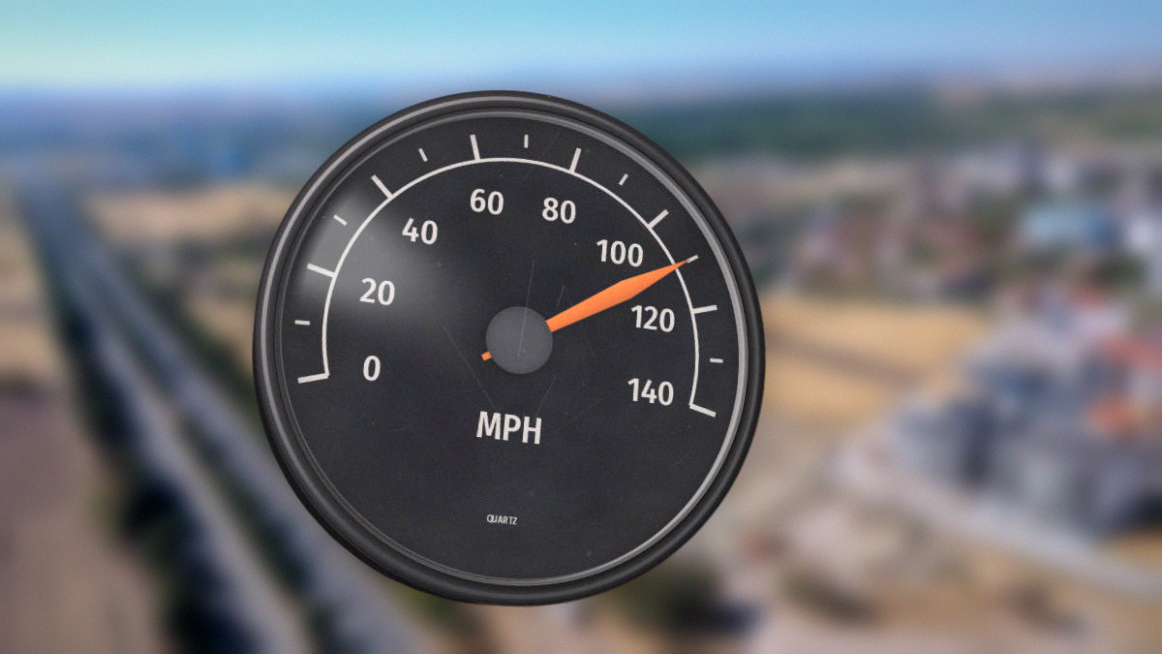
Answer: 110; mph
